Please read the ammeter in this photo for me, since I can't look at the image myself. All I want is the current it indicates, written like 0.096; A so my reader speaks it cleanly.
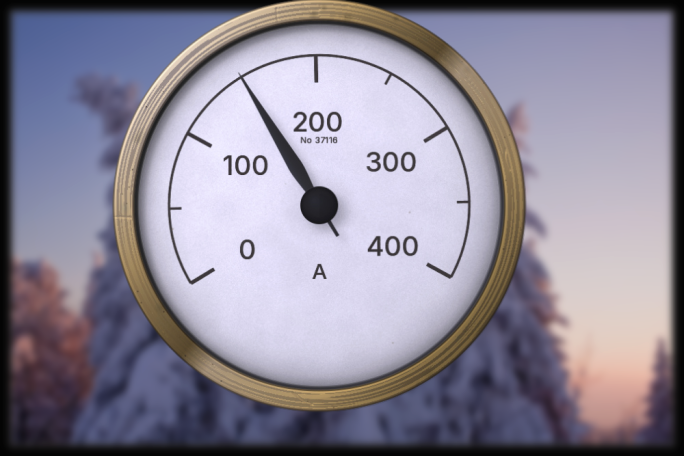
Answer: 150; A
